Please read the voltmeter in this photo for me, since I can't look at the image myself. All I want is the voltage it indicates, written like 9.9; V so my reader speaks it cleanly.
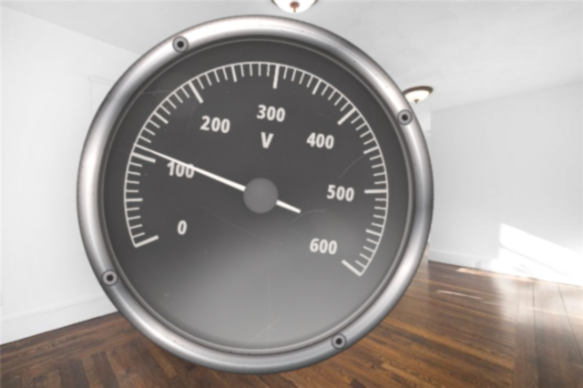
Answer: 110; V
